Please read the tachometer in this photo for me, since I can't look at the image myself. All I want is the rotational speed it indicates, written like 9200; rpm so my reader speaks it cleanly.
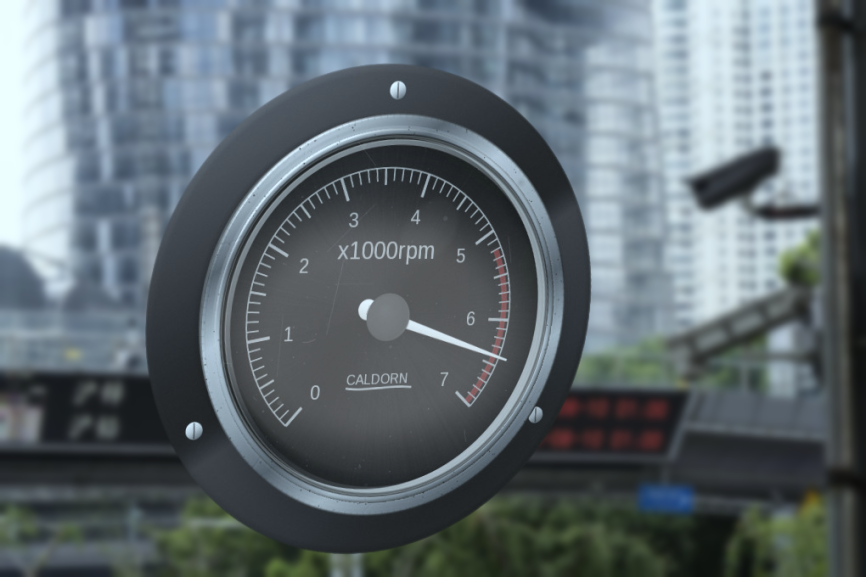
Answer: 6400; rpm
